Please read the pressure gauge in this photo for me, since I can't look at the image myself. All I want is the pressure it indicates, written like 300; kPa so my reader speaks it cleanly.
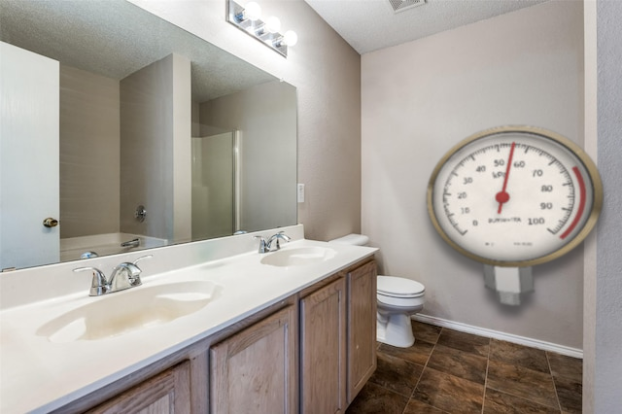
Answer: 55; kPa
